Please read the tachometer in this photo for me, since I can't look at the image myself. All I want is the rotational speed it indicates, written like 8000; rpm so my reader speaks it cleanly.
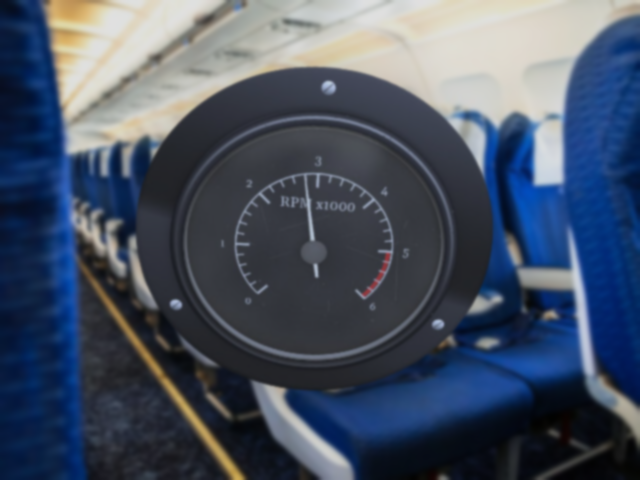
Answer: 2800; rpm
